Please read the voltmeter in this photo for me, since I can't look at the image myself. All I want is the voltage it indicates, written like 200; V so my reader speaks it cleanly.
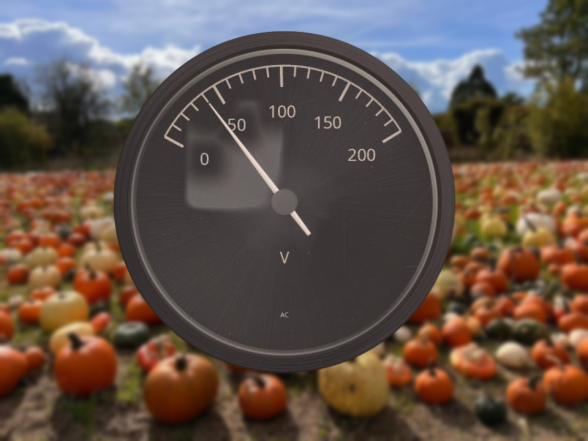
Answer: 40; V
